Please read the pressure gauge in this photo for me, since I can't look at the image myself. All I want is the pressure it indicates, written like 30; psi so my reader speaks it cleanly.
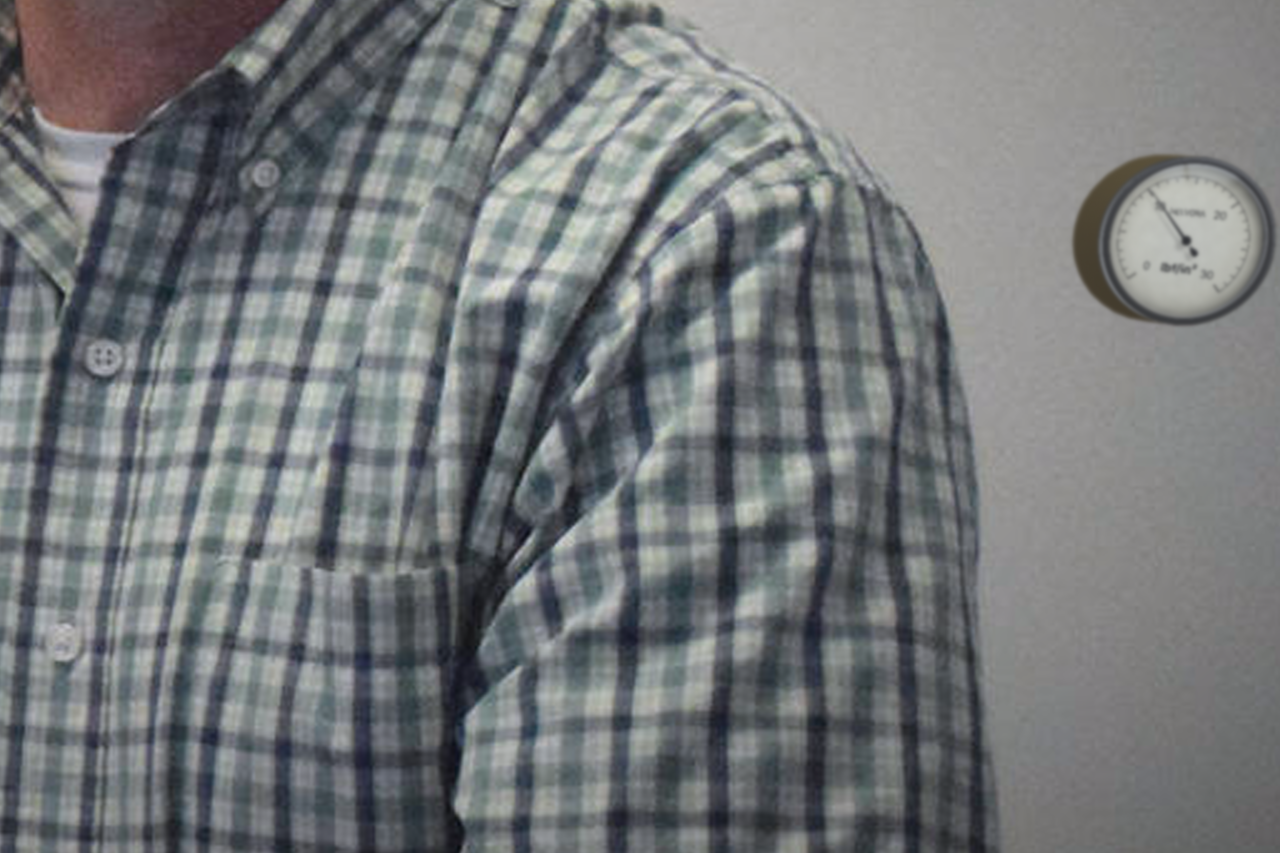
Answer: 10; psi
